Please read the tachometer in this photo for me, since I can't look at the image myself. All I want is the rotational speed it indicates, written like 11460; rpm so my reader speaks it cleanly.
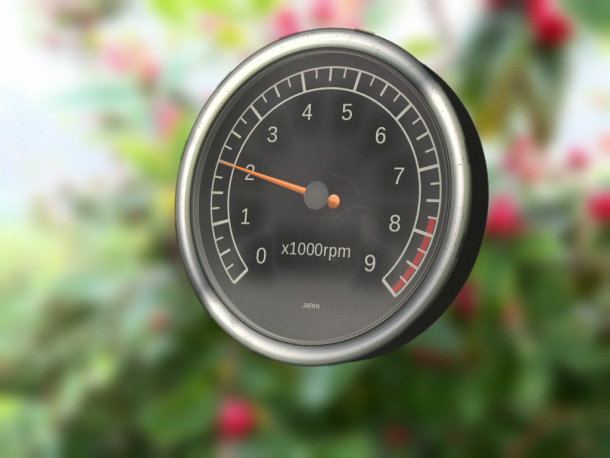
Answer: 2000; rpm
